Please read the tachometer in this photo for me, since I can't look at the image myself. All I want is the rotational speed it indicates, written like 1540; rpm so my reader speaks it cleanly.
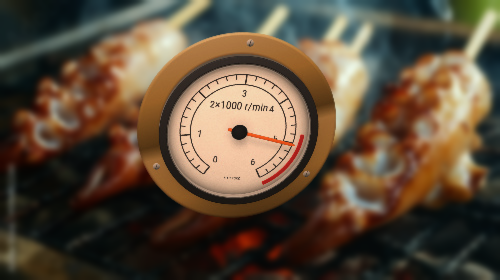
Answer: 5000; rpm
